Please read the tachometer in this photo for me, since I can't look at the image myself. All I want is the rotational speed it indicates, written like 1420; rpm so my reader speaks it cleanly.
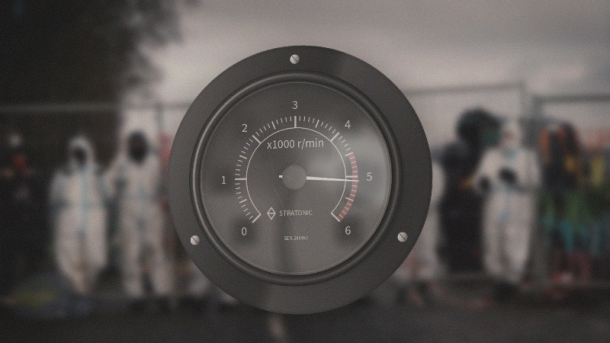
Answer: 5100; rpm
